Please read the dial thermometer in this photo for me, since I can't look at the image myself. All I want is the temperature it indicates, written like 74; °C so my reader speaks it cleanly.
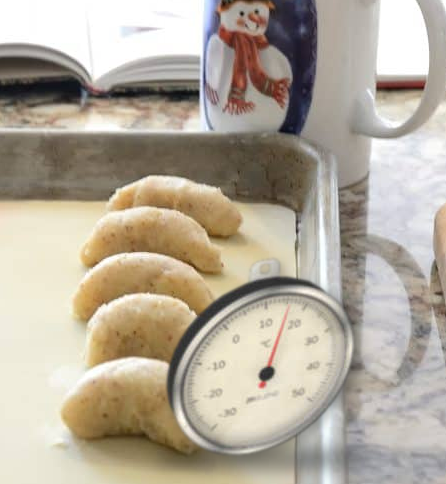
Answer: 15; °C
